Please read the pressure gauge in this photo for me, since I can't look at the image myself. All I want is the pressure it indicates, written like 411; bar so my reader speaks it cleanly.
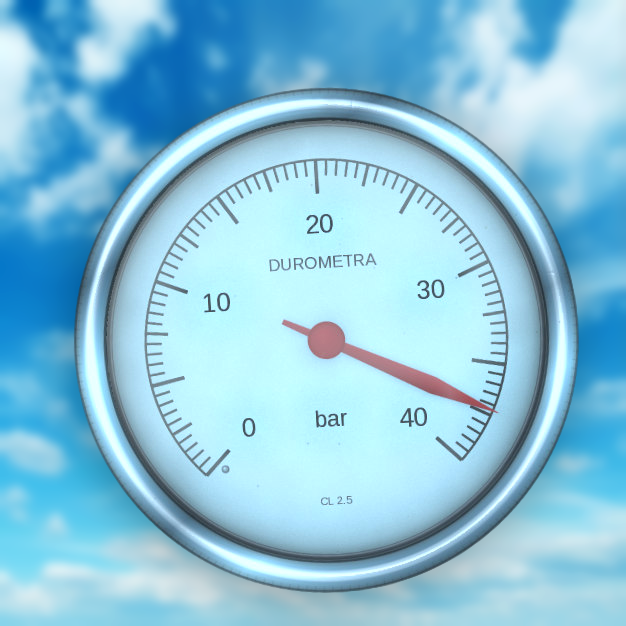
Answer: 37.25; bar
